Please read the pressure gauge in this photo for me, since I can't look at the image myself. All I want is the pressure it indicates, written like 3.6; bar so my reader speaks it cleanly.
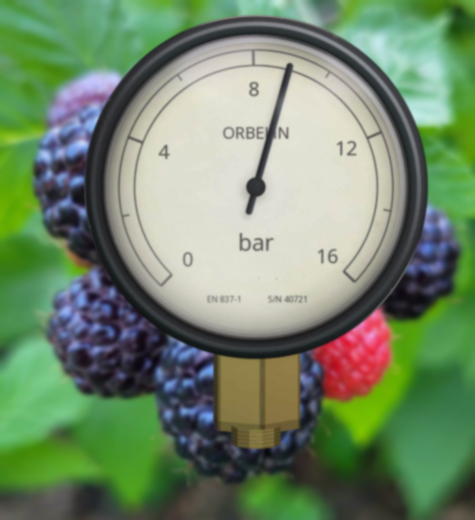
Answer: 9; bar
